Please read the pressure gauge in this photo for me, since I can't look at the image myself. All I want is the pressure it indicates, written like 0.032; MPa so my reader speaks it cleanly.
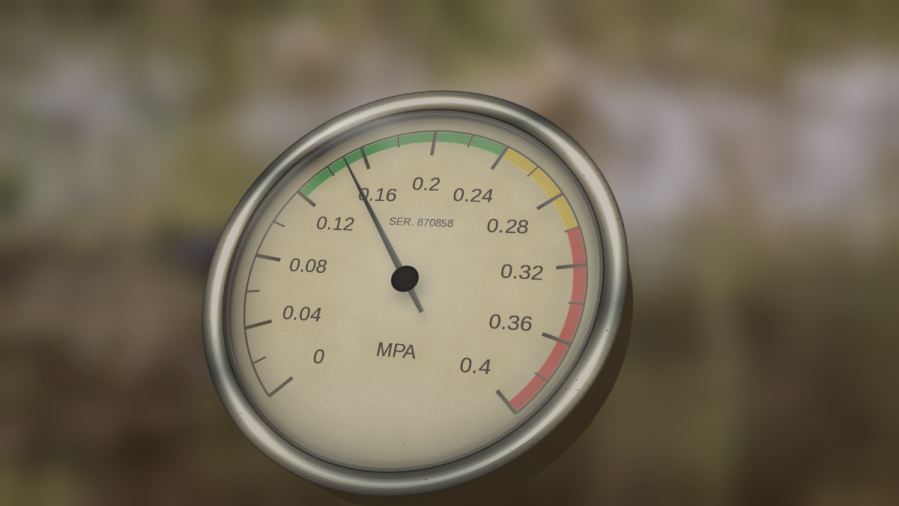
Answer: 0.15; MPa
